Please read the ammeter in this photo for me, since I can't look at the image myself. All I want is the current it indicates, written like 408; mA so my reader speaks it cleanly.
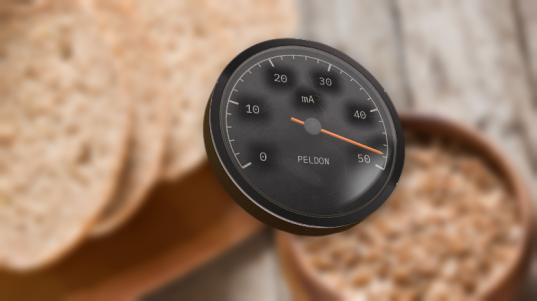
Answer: 48; mA
